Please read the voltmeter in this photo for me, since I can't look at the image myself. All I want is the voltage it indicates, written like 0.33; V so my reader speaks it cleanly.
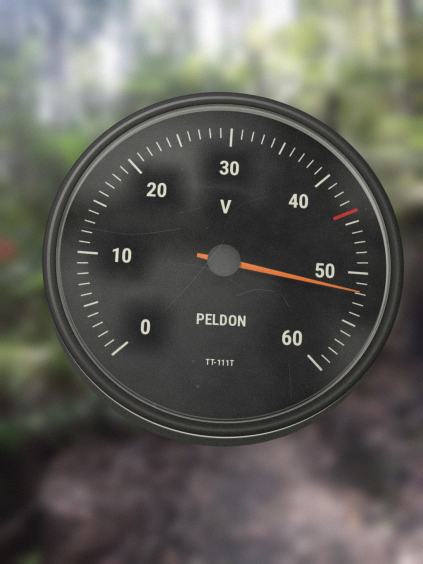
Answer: 52; V
